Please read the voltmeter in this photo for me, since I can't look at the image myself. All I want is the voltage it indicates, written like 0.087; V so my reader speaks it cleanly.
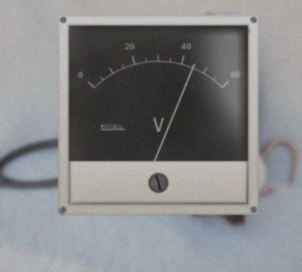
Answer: 45; V
